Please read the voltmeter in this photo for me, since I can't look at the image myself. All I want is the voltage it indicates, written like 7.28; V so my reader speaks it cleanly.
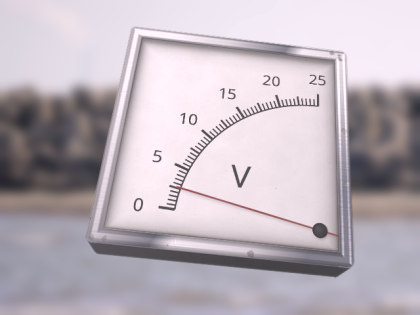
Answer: 2.5; V
